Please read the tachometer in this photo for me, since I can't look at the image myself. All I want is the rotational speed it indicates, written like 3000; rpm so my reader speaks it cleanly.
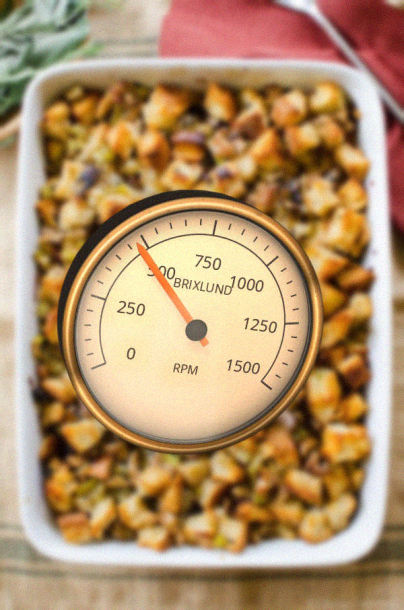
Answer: 475; rpm
